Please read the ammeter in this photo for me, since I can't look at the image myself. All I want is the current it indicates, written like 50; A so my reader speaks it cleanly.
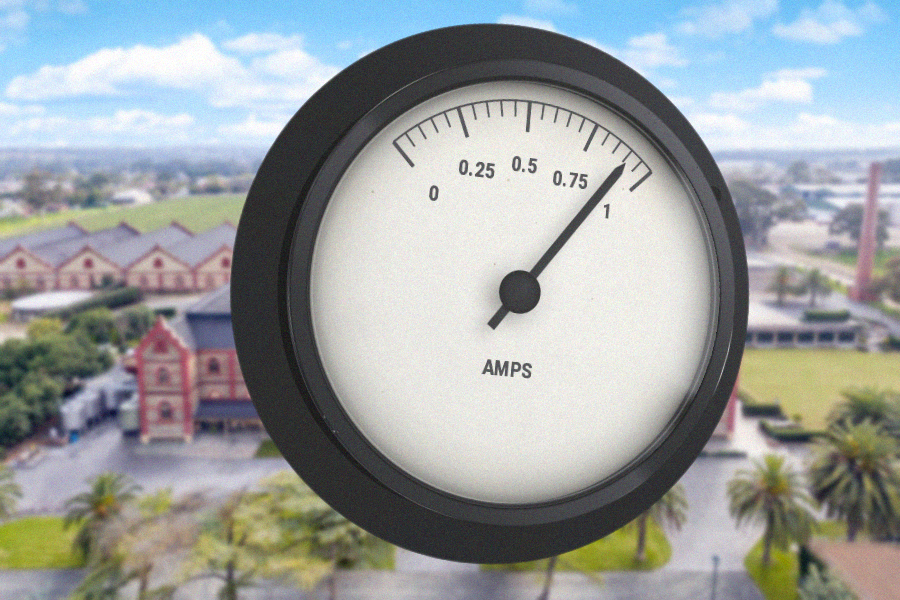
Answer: 0.9; A
